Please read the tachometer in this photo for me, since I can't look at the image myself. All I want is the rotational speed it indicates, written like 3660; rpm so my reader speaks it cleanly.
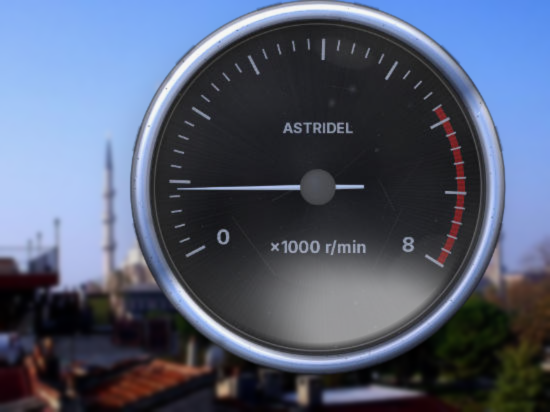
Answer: 900; rpm
